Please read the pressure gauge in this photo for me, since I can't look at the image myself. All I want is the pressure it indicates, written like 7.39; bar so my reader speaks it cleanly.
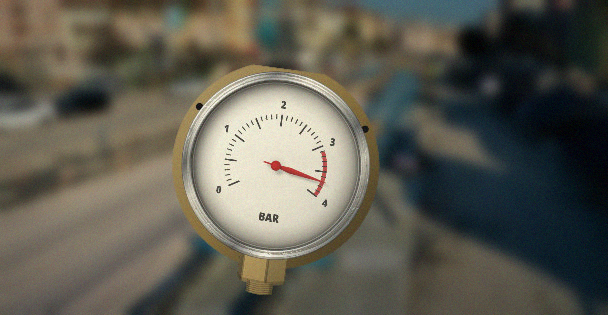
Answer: 3.7; bar
